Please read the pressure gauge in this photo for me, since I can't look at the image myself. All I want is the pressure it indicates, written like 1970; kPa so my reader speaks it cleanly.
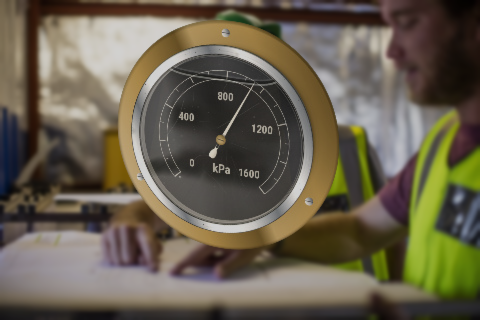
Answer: 950; kPa
